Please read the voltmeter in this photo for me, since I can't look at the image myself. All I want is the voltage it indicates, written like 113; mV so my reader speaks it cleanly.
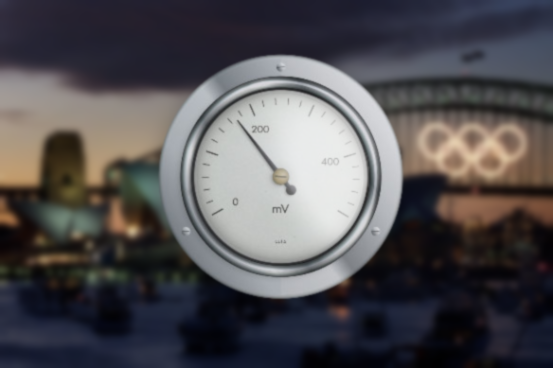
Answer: 170; mV
